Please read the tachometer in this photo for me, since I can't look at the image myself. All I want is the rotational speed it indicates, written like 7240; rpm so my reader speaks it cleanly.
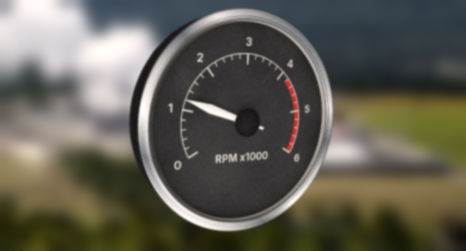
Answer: 1200; rpm
